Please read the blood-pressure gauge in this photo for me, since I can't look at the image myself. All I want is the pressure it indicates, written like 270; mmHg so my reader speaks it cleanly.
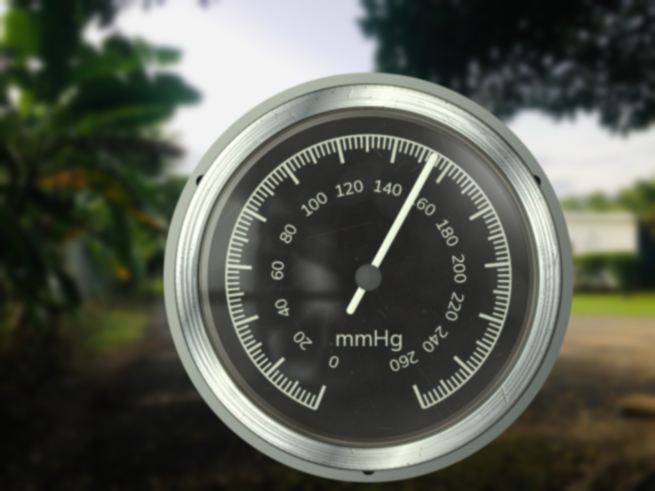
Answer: 154; mmHg
